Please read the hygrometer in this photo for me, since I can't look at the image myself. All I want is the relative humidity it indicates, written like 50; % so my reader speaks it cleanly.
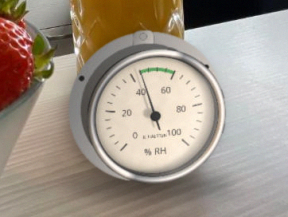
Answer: 44; %
